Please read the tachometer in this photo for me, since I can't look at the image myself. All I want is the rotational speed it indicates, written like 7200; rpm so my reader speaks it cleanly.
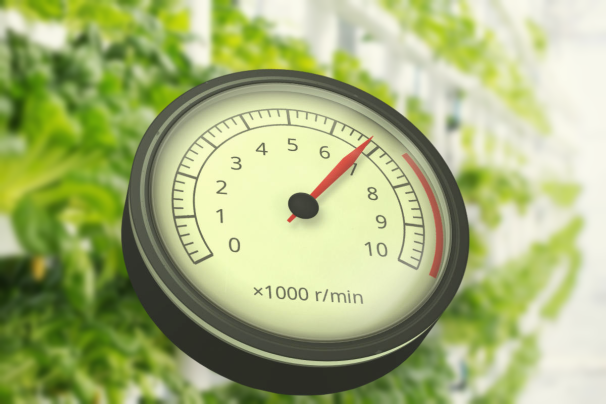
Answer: 6800; rpm
